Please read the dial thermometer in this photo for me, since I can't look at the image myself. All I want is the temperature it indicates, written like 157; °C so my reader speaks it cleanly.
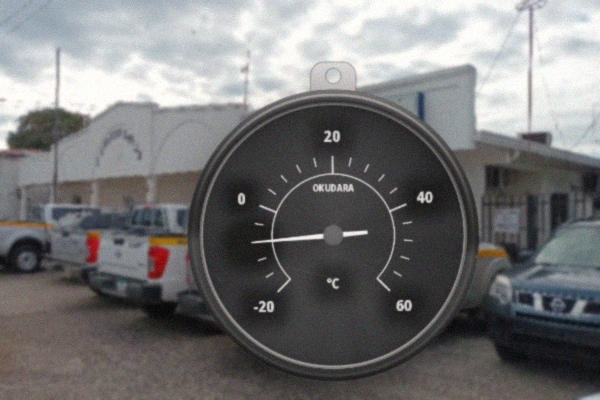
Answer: -8; °C
